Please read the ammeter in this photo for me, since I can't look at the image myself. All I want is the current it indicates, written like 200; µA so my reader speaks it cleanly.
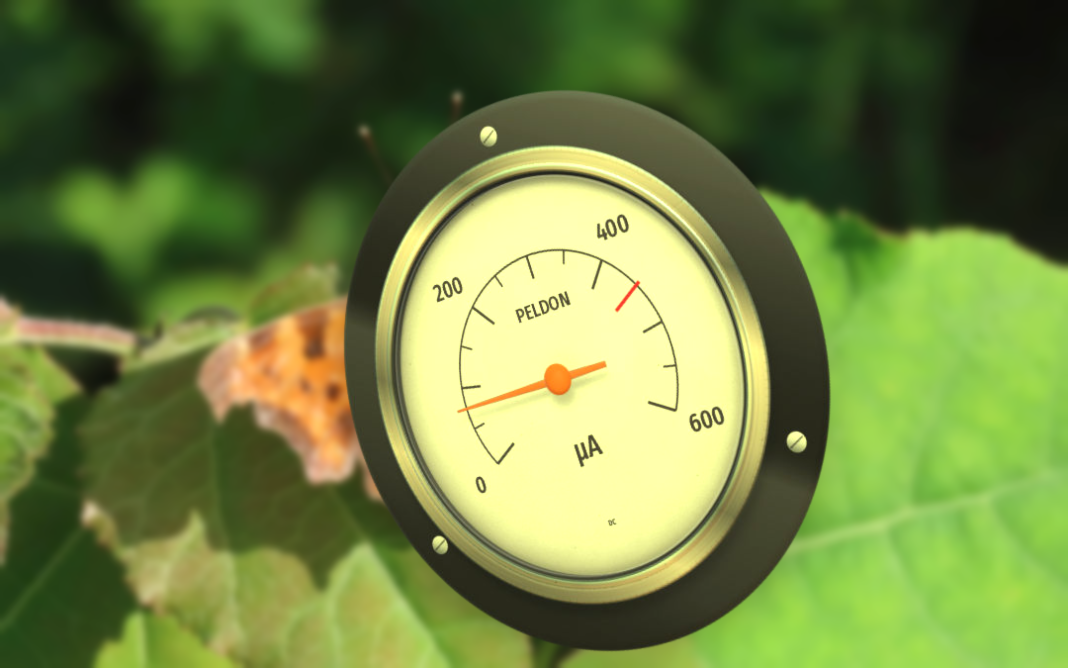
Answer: 75; µA
